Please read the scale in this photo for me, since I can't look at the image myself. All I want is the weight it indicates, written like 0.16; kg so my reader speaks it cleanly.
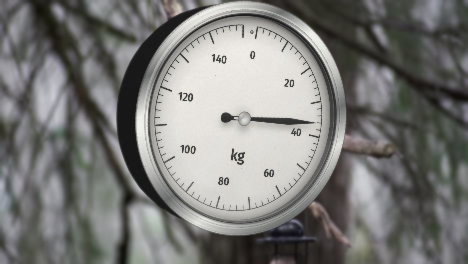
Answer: 36; kg
